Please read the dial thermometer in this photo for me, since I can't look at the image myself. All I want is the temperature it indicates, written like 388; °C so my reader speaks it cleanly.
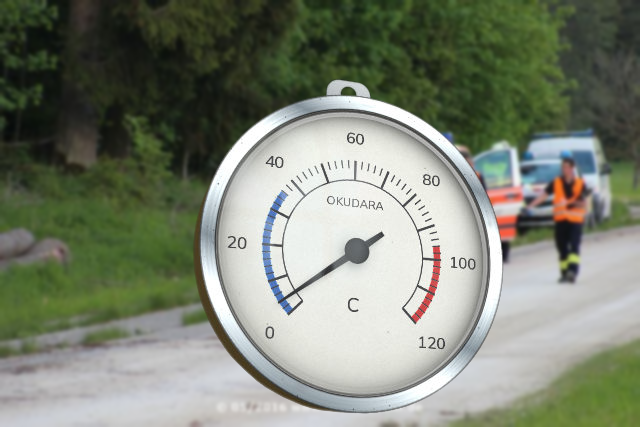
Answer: 4; °C
